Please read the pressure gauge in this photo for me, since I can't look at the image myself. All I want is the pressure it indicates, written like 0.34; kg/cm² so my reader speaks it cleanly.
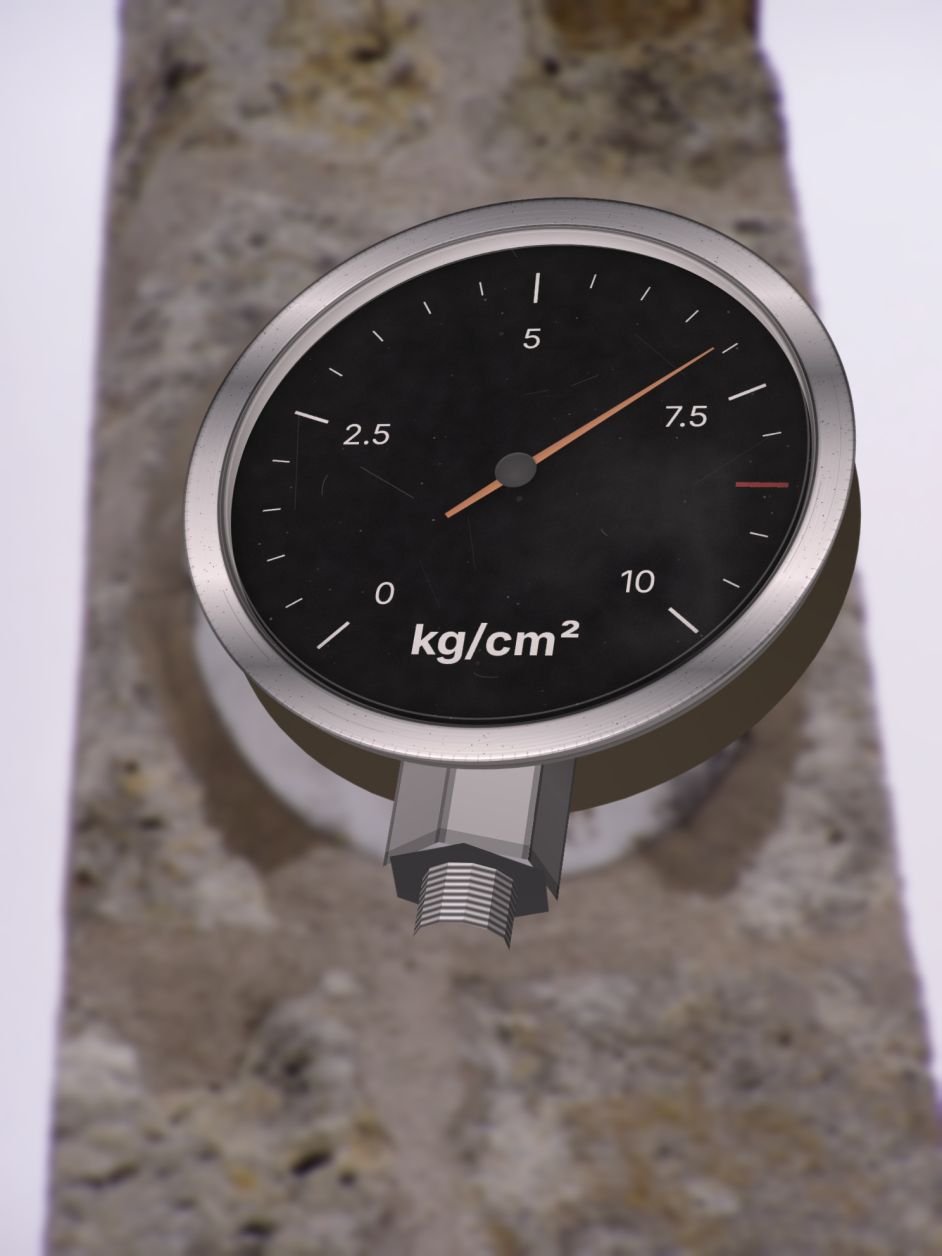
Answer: 7; kg/cm²
